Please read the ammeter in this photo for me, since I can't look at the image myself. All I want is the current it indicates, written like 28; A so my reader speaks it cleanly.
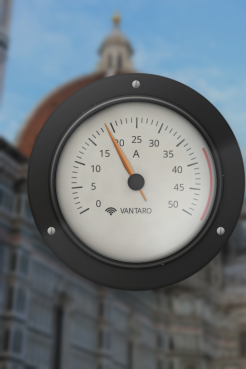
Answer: 19; A
